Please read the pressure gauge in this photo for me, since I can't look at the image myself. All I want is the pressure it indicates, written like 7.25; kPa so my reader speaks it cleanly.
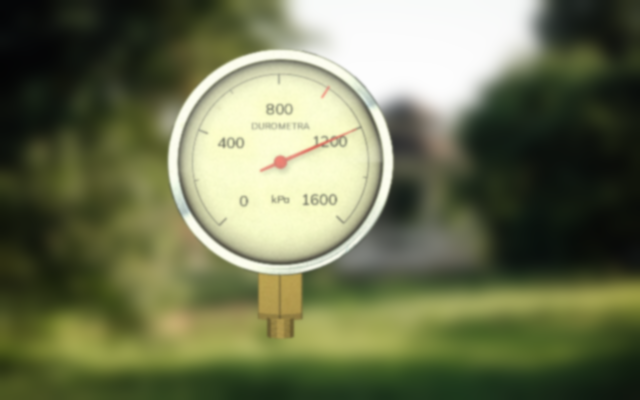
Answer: 1200; kPa
